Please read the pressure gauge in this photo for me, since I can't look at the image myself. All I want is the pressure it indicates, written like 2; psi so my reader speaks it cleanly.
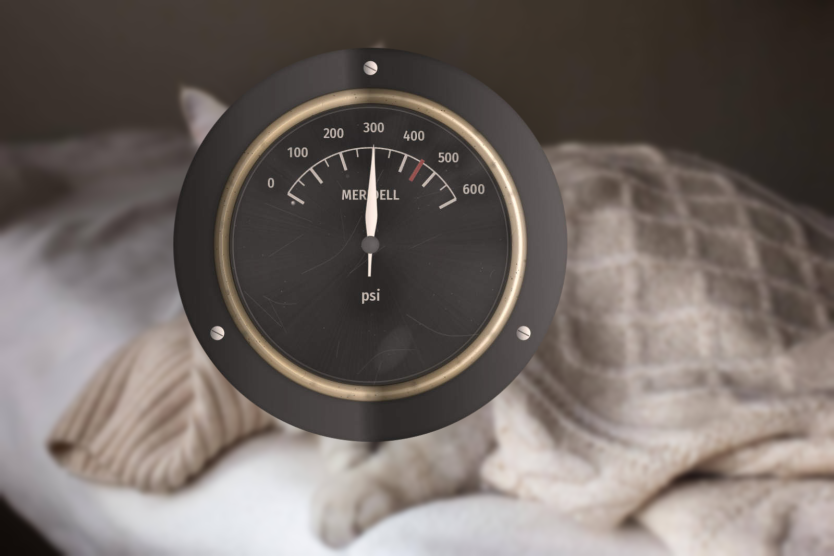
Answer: 300; psi
